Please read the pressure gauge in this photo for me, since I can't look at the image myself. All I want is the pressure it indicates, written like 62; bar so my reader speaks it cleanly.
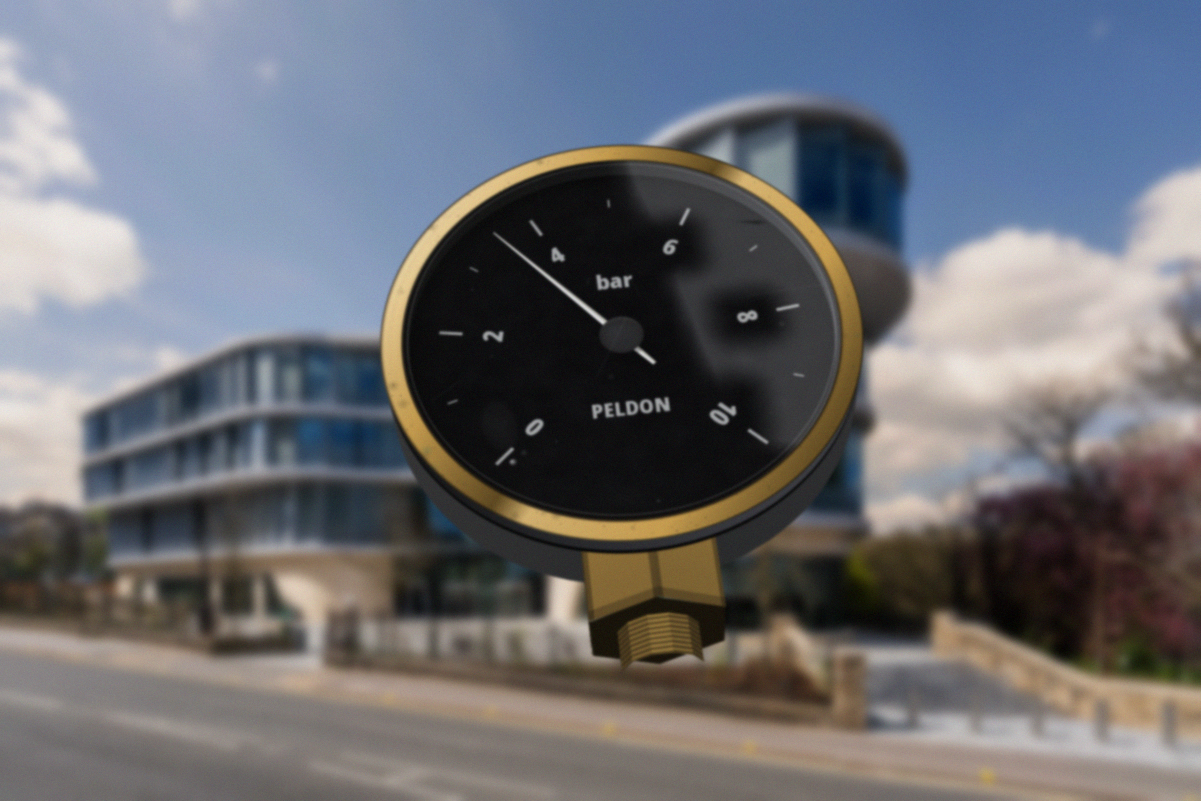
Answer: 3.5; bar
